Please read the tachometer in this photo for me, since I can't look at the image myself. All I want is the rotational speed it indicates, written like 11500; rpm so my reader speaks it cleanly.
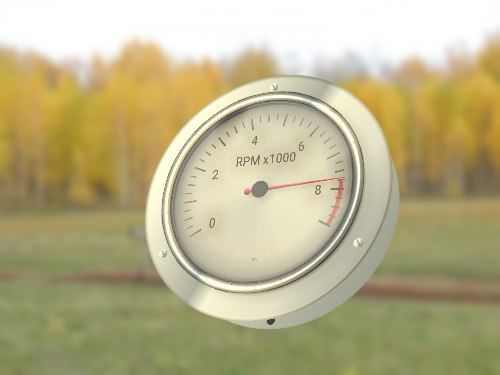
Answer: 7750; rpm
